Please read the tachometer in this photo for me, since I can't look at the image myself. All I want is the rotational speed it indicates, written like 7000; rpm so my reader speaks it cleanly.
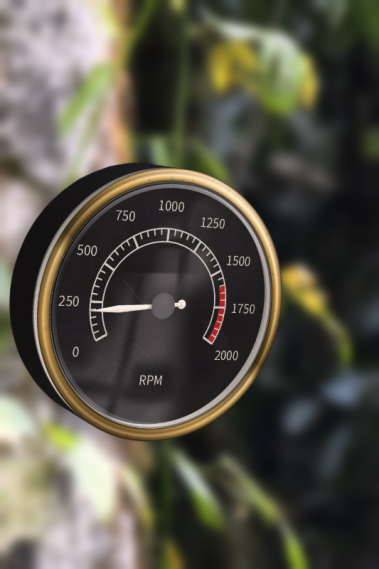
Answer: 200; rpm
